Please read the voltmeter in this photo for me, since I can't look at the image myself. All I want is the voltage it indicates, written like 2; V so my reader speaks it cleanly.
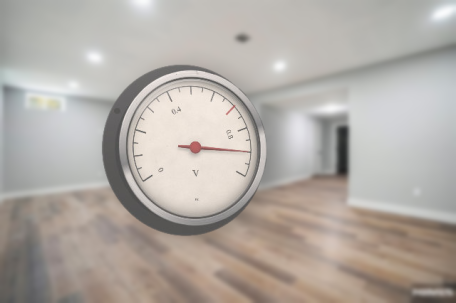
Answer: 0.9; V
